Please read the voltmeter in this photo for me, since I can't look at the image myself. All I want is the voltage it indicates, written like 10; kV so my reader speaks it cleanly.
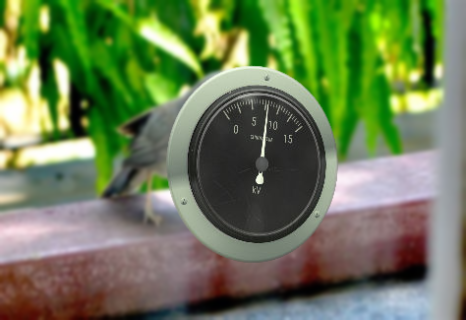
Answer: 7.5; kV
